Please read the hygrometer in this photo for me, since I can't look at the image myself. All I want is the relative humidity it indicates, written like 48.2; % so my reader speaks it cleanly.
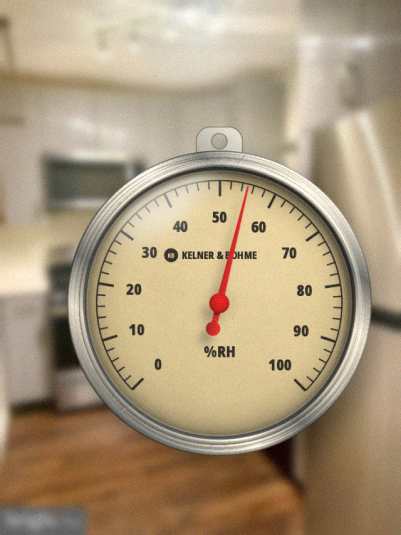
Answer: 55; %
